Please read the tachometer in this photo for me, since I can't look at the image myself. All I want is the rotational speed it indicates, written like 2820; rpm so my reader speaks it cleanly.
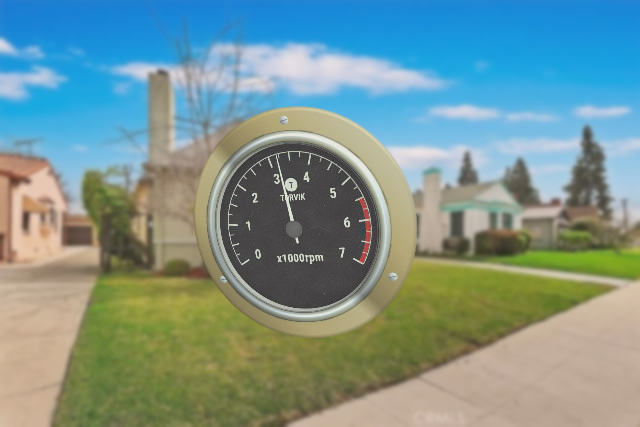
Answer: 3250; rpm
